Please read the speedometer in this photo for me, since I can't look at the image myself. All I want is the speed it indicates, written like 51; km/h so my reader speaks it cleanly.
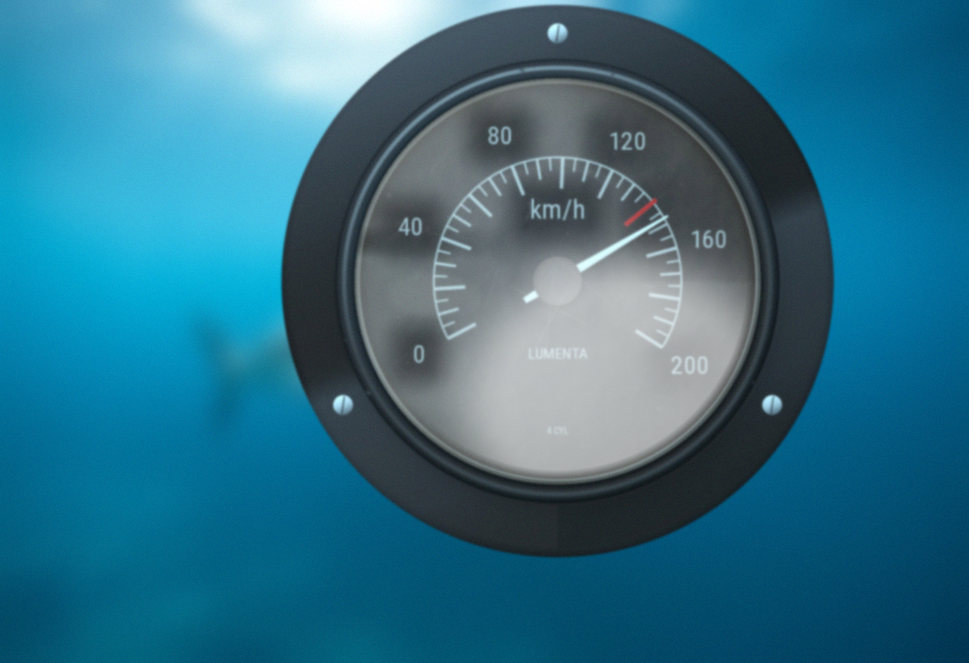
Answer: 147.5; km/h
